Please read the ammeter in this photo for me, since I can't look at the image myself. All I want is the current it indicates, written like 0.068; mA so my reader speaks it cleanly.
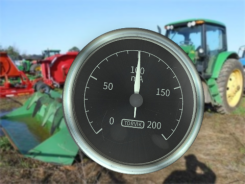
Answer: 100; mA
